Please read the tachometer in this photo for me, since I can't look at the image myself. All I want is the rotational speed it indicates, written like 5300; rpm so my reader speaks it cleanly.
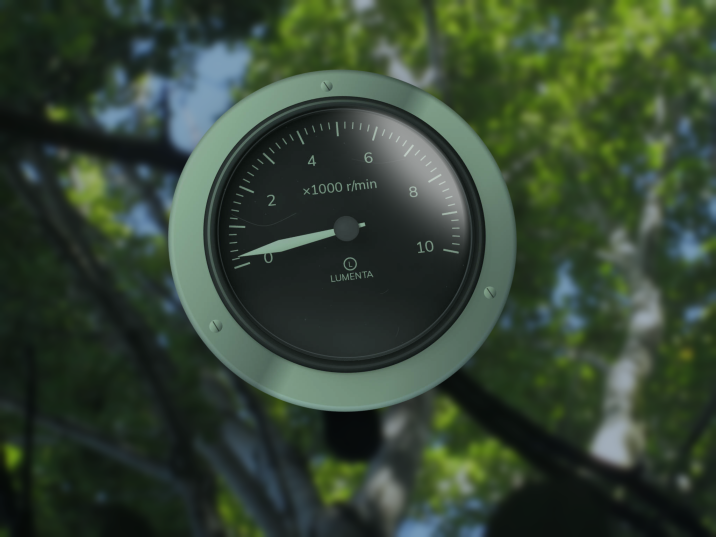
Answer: 200; rpm
